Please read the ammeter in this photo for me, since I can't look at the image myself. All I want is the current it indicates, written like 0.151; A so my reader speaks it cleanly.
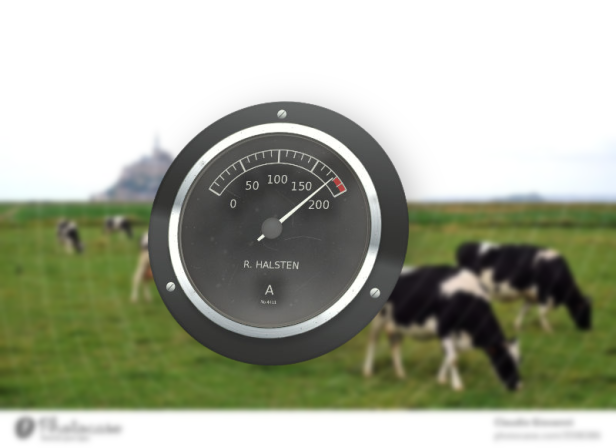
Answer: 180; A
